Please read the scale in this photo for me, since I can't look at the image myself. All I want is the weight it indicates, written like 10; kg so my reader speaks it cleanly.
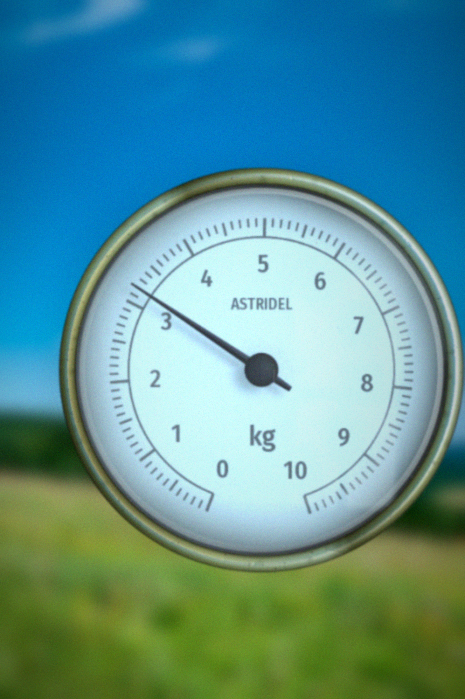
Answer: 3.2; kg
